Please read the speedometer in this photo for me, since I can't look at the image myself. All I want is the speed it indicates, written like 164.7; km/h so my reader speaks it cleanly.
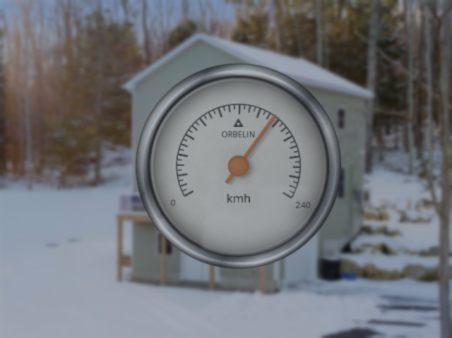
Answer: 155; km/h
